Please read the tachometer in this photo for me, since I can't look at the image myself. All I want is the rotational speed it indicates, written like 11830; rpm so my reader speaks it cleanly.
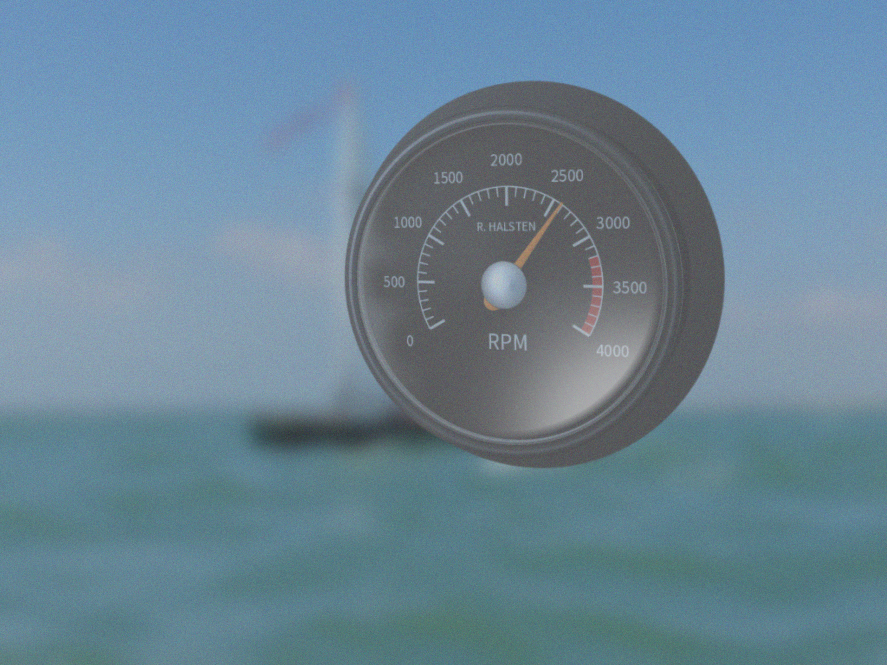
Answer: 2600; rpm
